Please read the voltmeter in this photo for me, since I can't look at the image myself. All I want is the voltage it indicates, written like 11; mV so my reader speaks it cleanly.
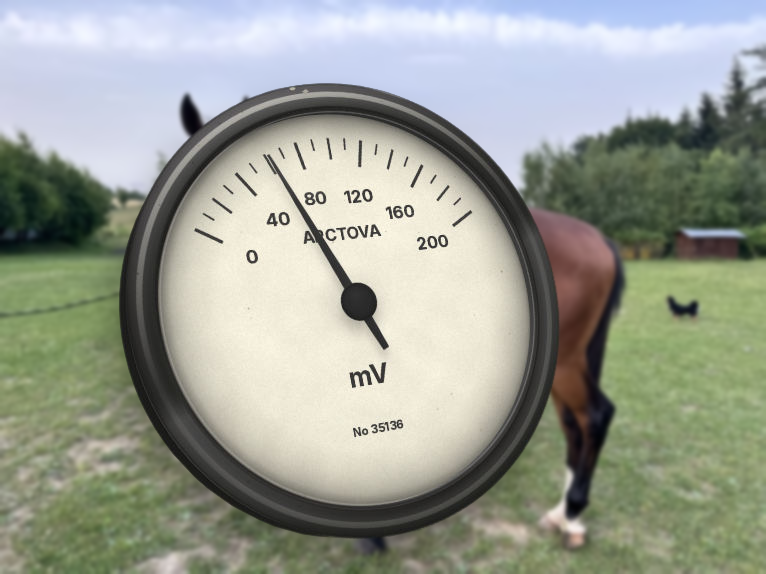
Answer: 60; mV
